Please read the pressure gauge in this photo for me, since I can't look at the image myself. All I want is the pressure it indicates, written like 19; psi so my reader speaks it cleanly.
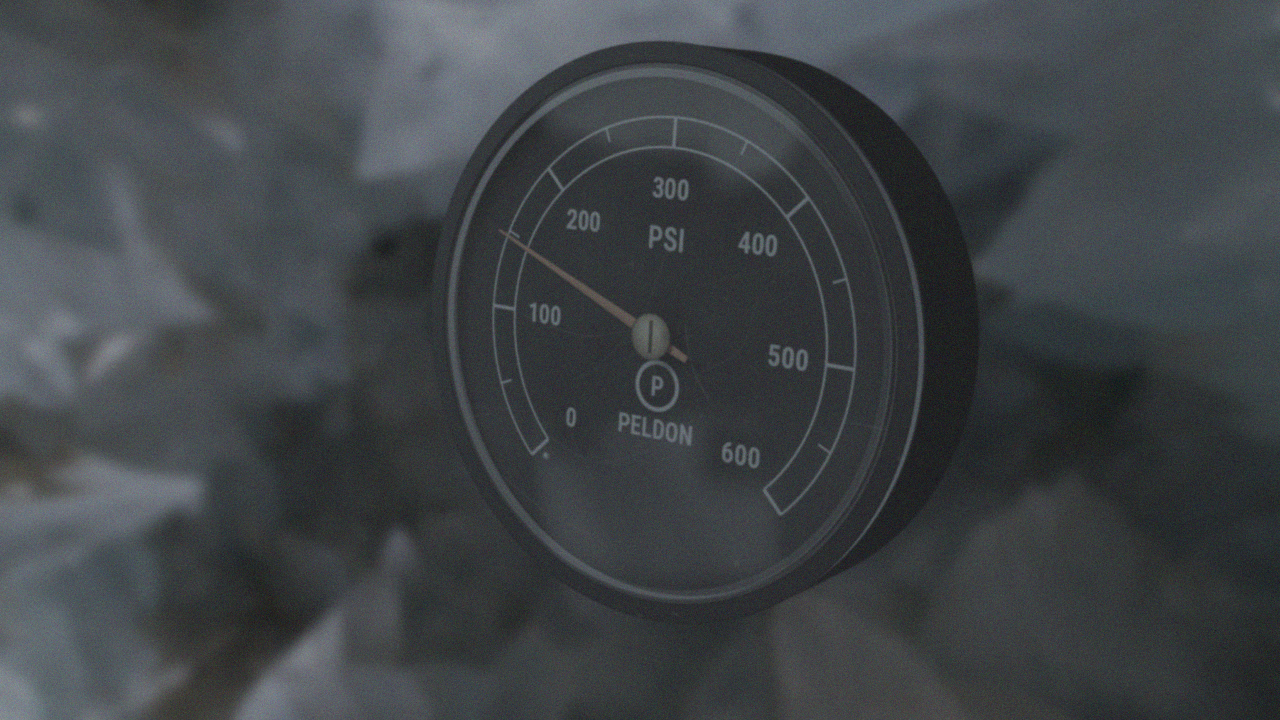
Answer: 150; psi
